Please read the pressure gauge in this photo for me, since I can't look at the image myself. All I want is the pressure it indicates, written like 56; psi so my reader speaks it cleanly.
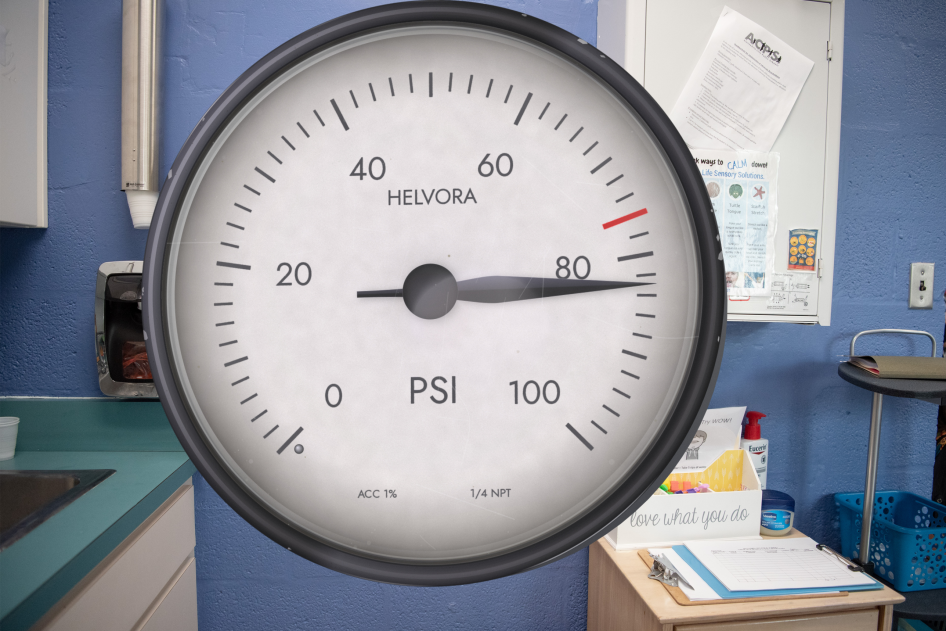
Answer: 83; psi
